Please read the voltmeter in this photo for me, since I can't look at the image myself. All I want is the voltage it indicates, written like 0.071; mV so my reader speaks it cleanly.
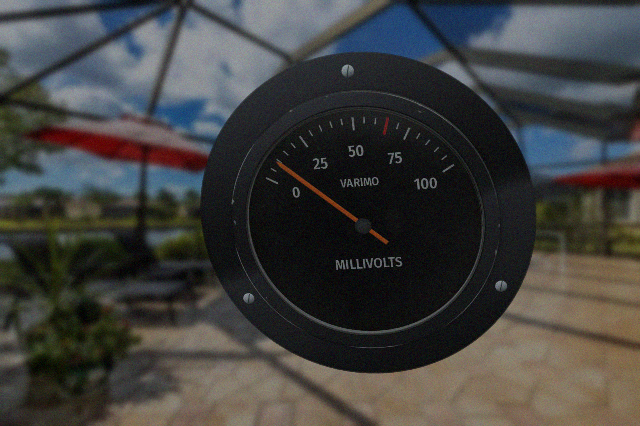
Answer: 10; mV
